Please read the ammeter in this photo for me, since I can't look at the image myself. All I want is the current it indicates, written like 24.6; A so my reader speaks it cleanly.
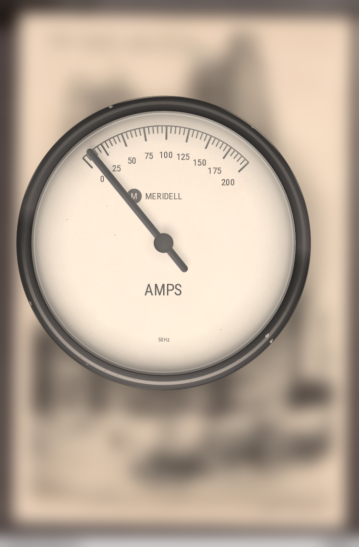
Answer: 10; A
